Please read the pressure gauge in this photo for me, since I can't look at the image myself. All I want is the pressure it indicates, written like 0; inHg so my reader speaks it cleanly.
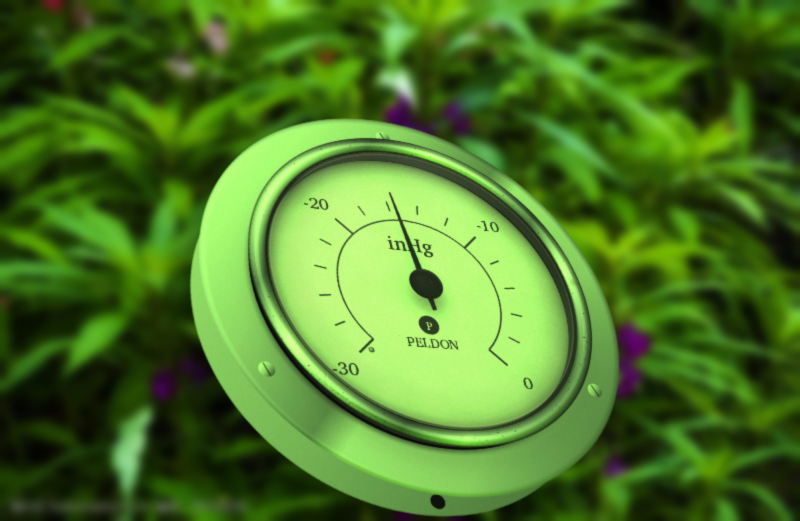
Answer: -16; inHg
